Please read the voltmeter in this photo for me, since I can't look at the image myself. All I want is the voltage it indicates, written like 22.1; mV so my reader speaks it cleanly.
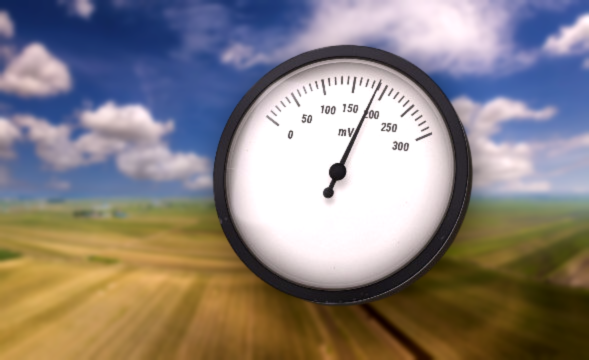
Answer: 190; mV
